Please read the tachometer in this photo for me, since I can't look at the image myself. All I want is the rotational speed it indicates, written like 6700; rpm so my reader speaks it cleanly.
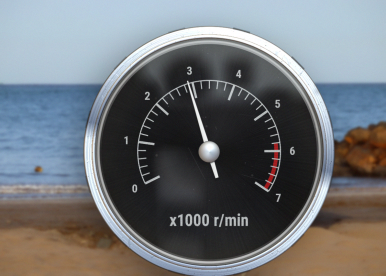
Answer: 2900; rpm
